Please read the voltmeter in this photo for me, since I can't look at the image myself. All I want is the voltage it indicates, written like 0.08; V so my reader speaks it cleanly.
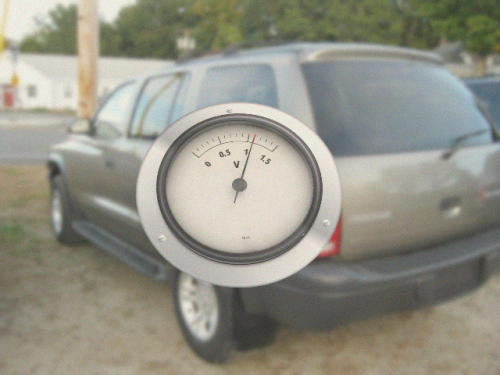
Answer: 1.1; V
